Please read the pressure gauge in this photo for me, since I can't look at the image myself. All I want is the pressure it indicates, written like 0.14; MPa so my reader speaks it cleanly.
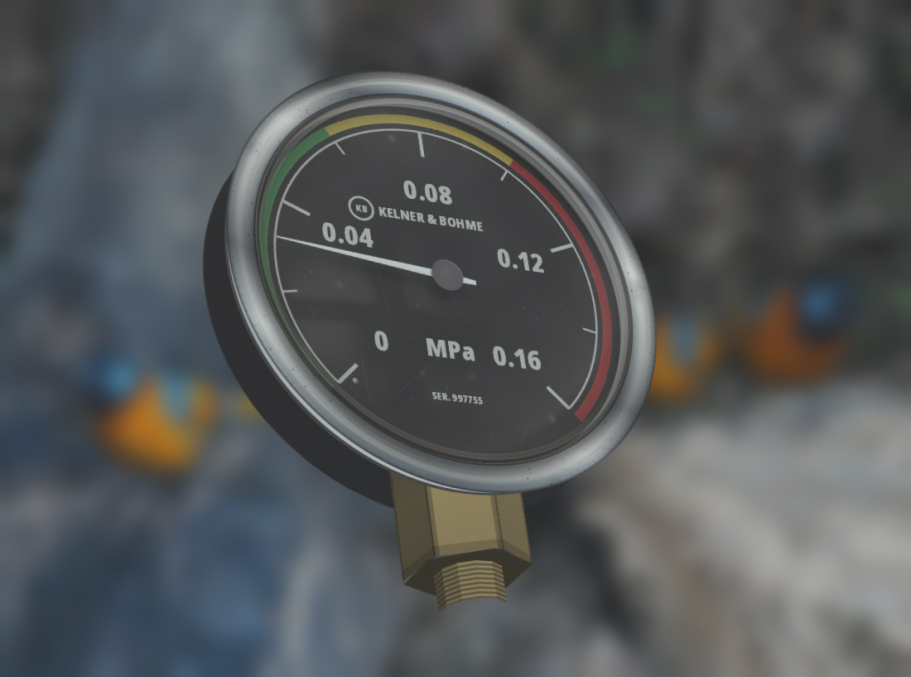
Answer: 0.03; MPa
